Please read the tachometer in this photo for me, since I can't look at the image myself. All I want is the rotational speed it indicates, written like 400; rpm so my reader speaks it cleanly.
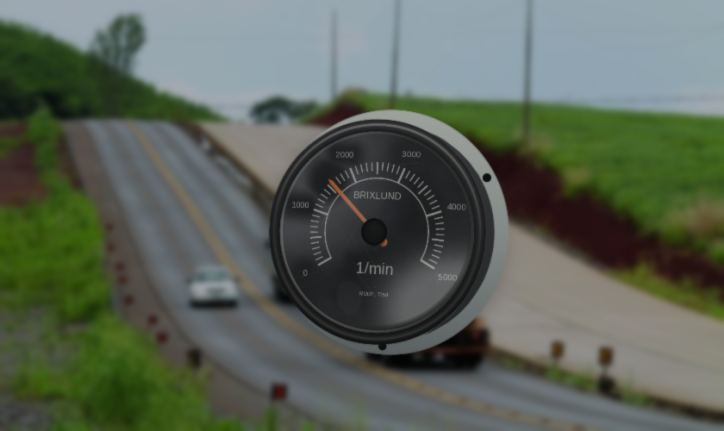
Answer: 1600; rpm
